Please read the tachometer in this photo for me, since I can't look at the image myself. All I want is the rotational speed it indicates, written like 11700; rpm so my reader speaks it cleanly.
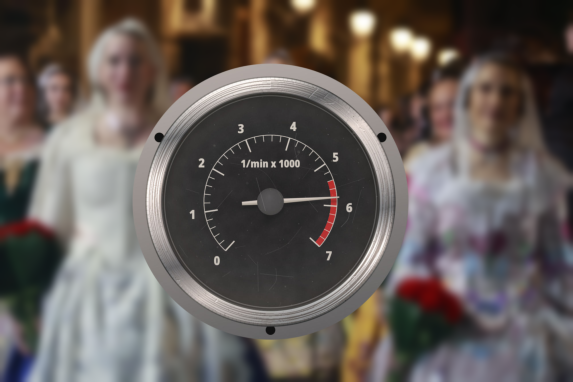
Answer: 5800; rpm
